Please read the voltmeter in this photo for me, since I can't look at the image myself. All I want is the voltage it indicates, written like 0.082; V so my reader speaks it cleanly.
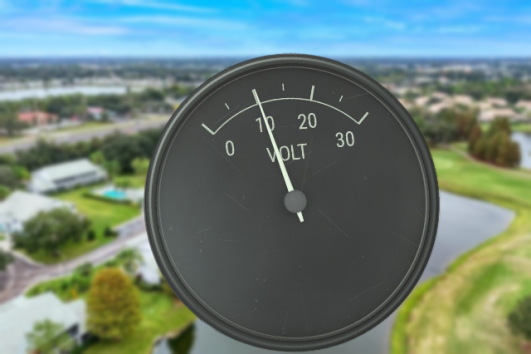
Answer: 10; V
